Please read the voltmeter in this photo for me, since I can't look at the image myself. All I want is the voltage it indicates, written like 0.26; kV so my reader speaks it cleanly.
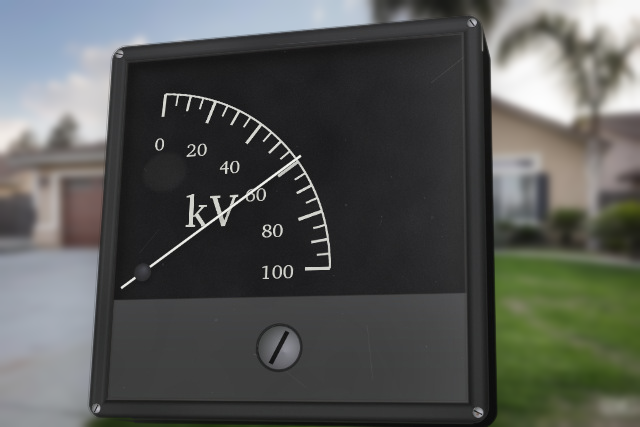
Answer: 60; kV
